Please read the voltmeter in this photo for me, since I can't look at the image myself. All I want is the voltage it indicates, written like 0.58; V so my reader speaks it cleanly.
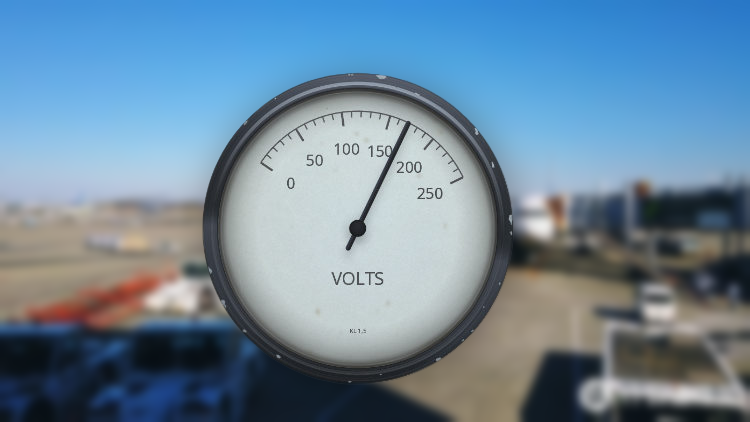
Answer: 170; V
